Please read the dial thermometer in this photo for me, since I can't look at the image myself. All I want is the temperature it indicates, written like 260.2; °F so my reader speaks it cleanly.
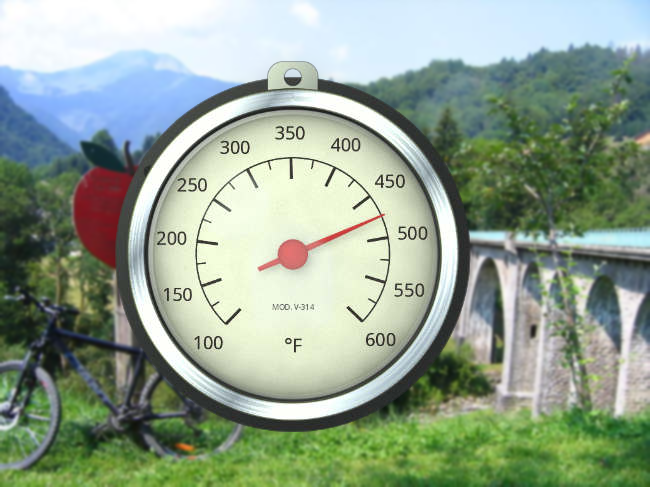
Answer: 475; °F
